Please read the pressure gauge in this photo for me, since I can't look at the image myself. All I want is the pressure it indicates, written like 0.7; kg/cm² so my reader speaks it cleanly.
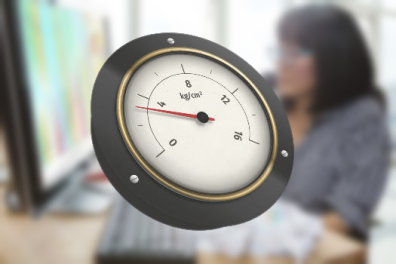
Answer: 3; kg/cm²
